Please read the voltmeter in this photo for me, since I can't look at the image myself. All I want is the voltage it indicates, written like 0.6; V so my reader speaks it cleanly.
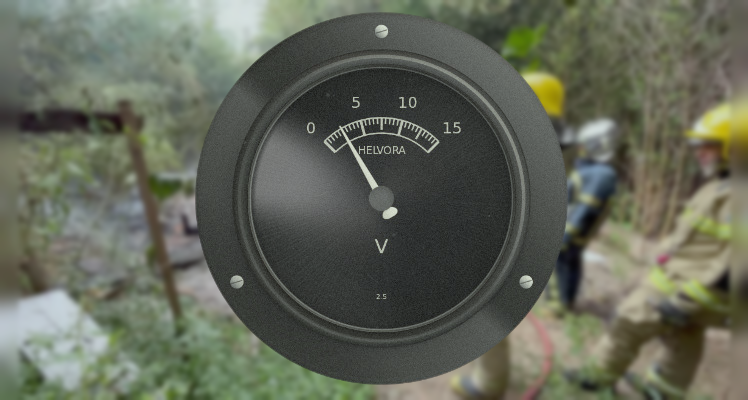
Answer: 2.5; V
